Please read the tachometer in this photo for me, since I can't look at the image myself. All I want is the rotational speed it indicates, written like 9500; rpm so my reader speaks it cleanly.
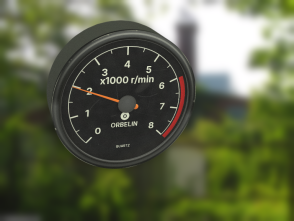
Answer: 2000; rpm
